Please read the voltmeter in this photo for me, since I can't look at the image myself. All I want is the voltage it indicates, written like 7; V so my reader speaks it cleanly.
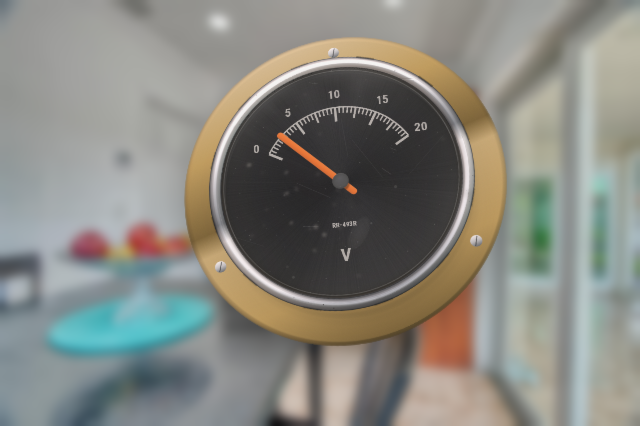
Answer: 2.5; V
